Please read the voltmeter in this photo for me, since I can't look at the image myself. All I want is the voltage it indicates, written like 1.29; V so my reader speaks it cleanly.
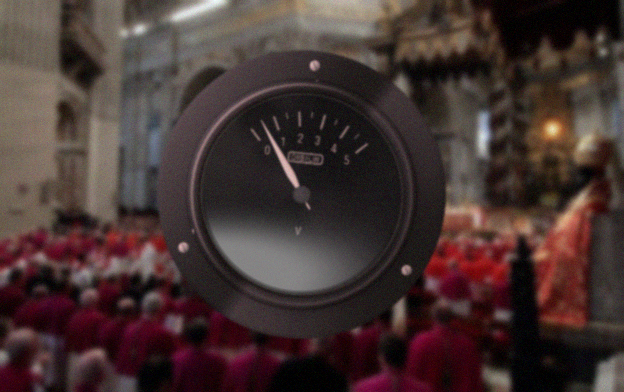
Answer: 0.5; V
